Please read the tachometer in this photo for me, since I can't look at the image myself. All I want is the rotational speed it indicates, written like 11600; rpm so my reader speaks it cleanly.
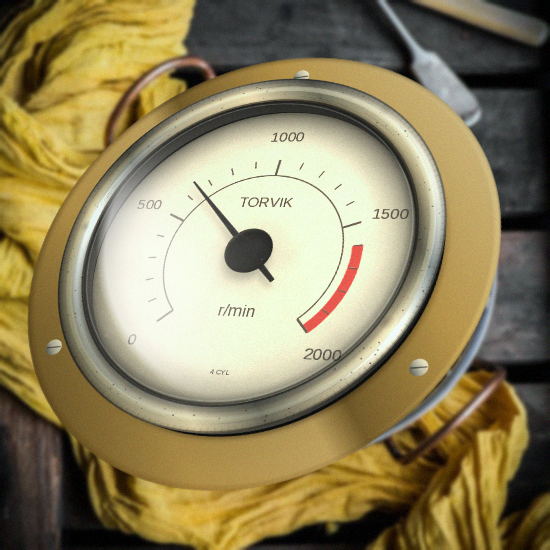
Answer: 650; rpm
